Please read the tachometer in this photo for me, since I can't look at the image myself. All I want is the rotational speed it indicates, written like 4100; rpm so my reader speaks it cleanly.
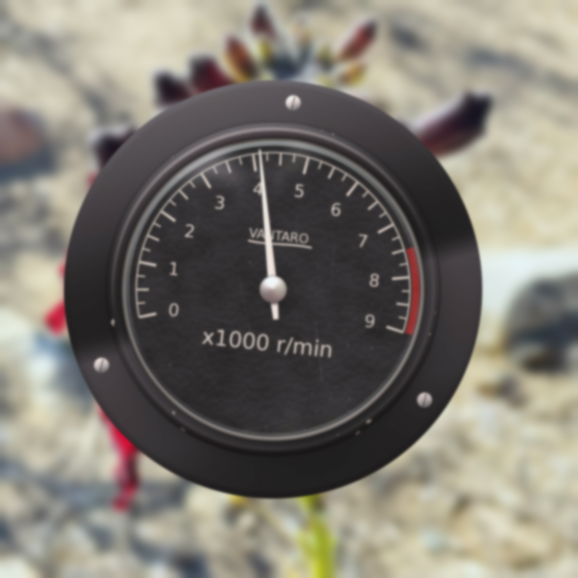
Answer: 4125; rpm
